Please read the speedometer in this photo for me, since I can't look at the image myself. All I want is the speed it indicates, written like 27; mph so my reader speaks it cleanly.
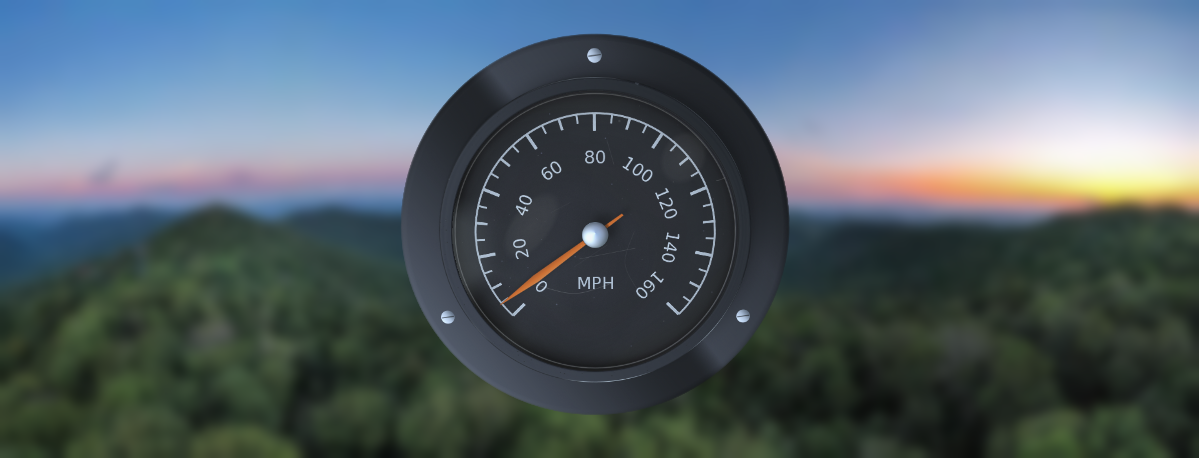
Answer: 5; mph
